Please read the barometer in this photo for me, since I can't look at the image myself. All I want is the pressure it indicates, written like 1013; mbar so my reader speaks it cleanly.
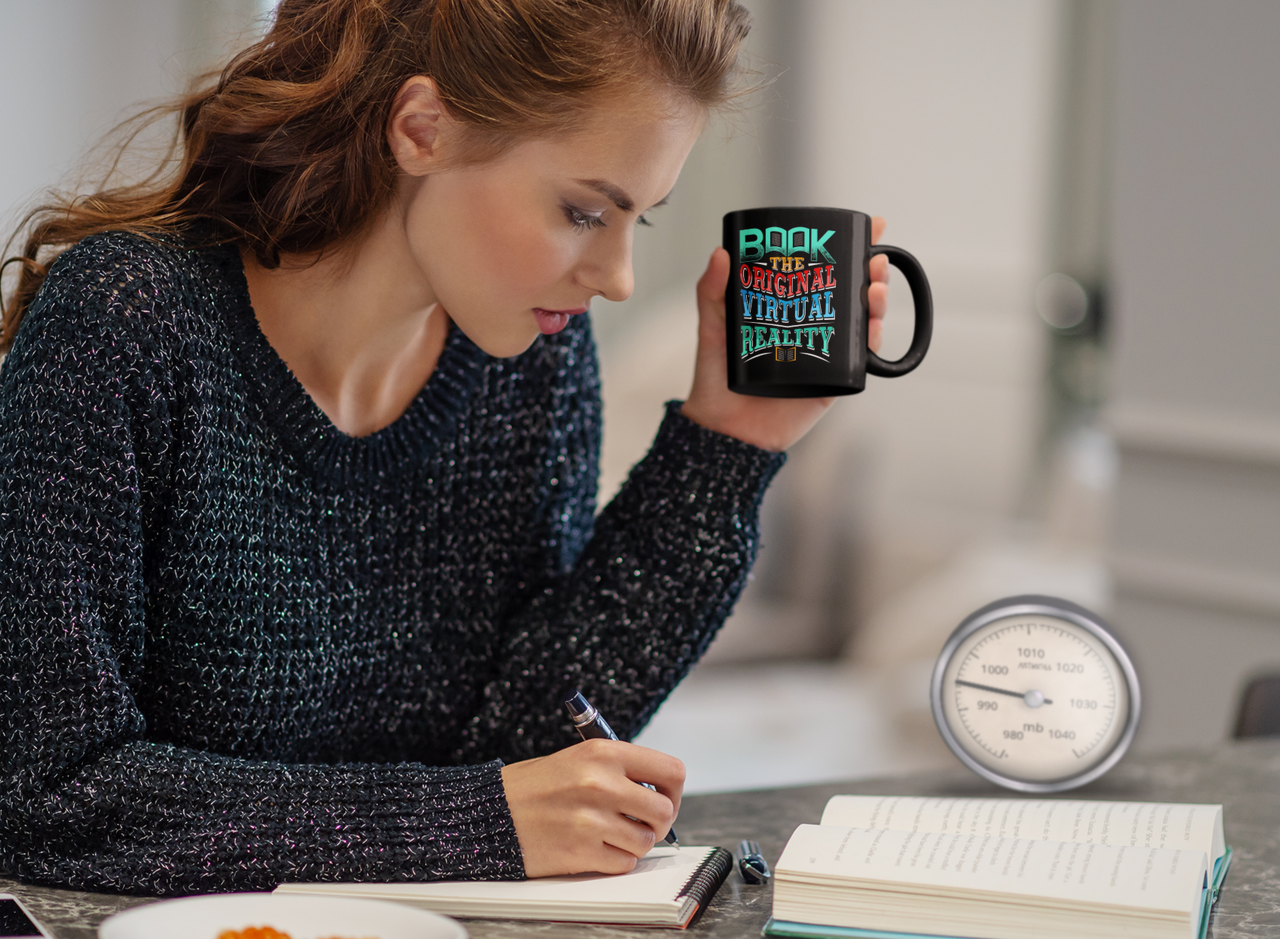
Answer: 995; mbar
